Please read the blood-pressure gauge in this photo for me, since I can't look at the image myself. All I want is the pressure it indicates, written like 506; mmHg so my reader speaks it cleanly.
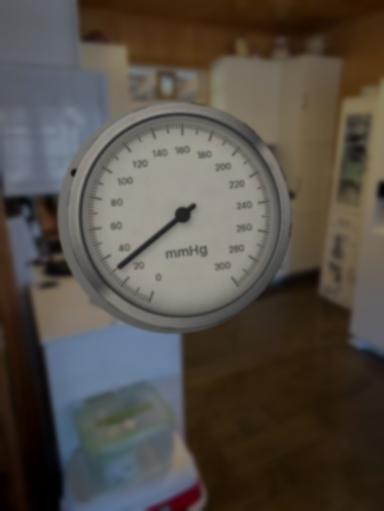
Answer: 30; mmHg
